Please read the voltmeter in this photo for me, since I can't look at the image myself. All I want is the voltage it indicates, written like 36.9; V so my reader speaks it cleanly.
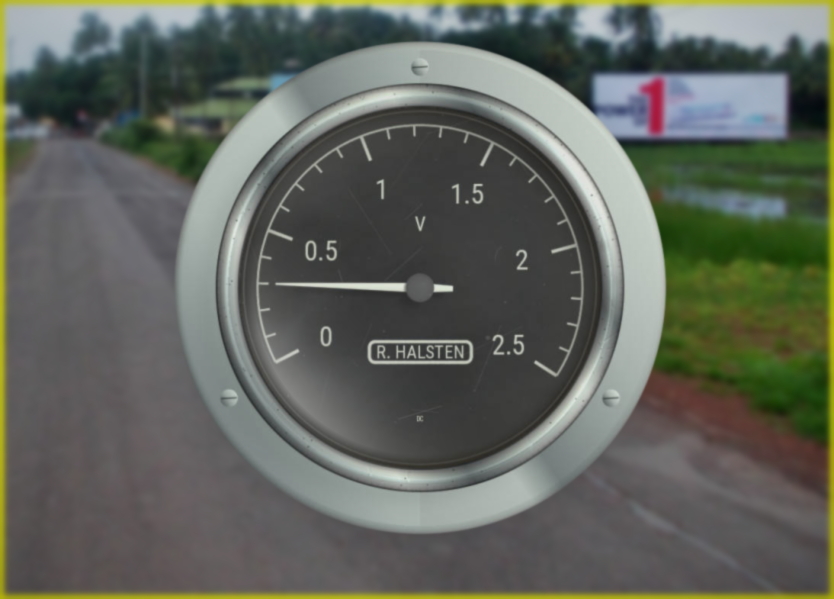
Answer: 0.3; V
